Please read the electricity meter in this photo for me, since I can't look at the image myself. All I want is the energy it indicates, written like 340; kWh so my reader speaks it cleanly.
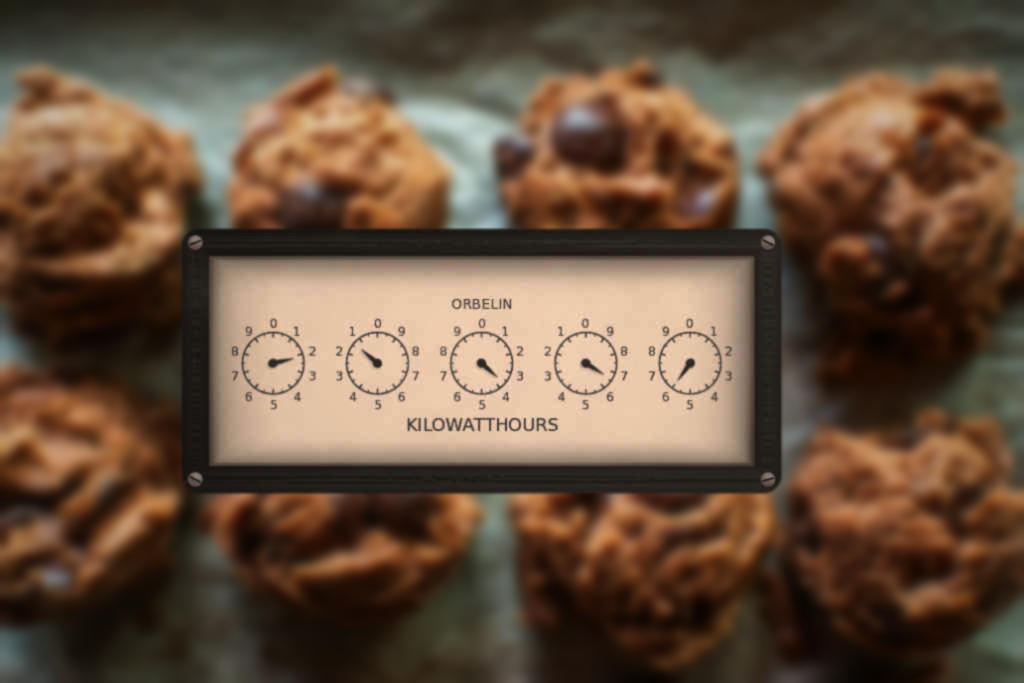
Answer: 21366; kWh
